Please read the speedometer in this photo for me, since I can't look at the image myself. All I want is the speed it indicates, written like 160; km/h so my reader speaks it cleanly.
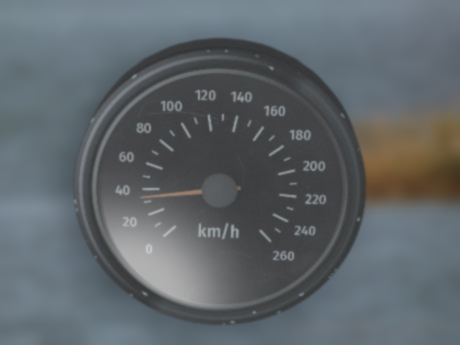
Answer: 35; km/h
